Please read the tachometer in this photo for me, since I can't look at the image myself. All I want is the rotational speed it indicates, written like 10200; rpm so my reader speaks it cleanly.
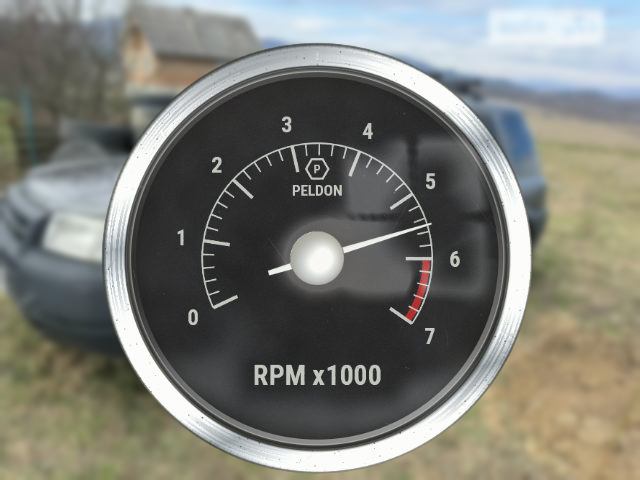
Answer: 5500; rpm
